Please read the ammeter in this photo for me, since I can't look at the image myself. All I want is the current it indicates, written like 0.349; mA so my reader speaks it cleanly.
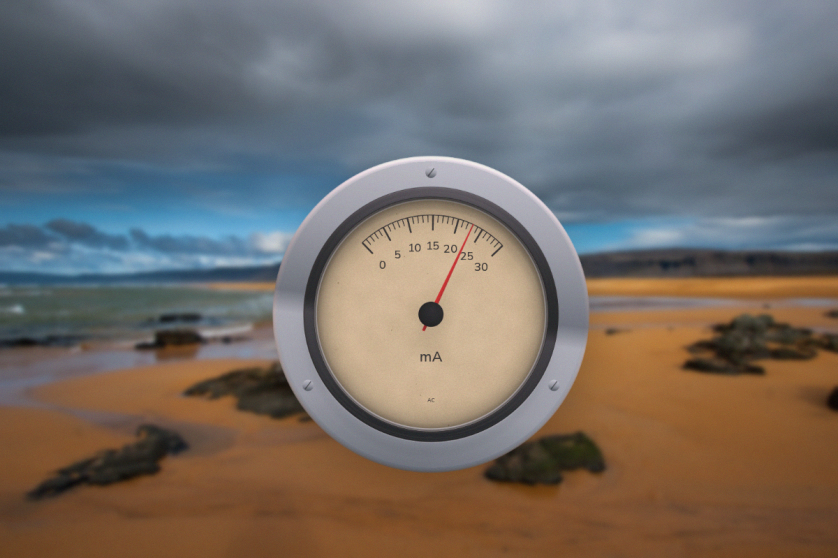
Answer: 23; mA
